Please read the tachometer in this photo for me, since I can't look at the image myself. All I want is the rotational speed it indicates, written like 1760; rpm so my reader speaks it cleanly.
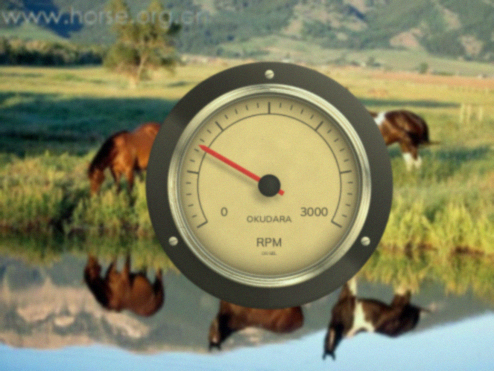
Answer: 750; rpm
